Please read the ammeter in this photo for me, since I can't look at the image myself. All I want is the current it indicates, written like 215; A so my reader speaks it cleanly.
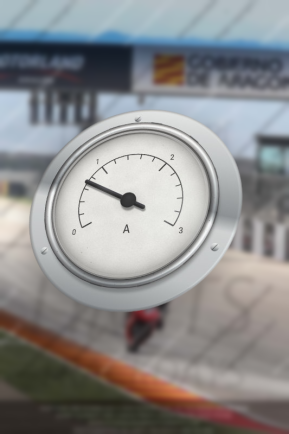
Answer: 0.7; A
